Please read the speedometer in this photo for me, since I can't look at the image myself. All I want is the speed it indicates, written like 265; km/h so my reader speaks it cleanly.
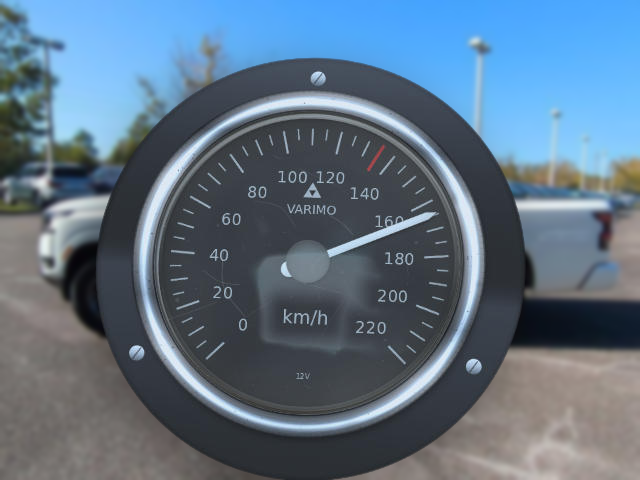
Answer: 165; km/h
